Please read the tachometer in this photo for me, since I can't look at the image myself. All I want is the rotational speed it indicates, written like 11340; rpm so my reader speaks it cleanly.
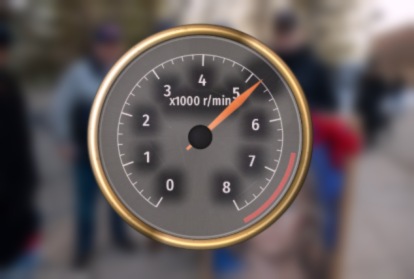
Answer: 5200; rpm
